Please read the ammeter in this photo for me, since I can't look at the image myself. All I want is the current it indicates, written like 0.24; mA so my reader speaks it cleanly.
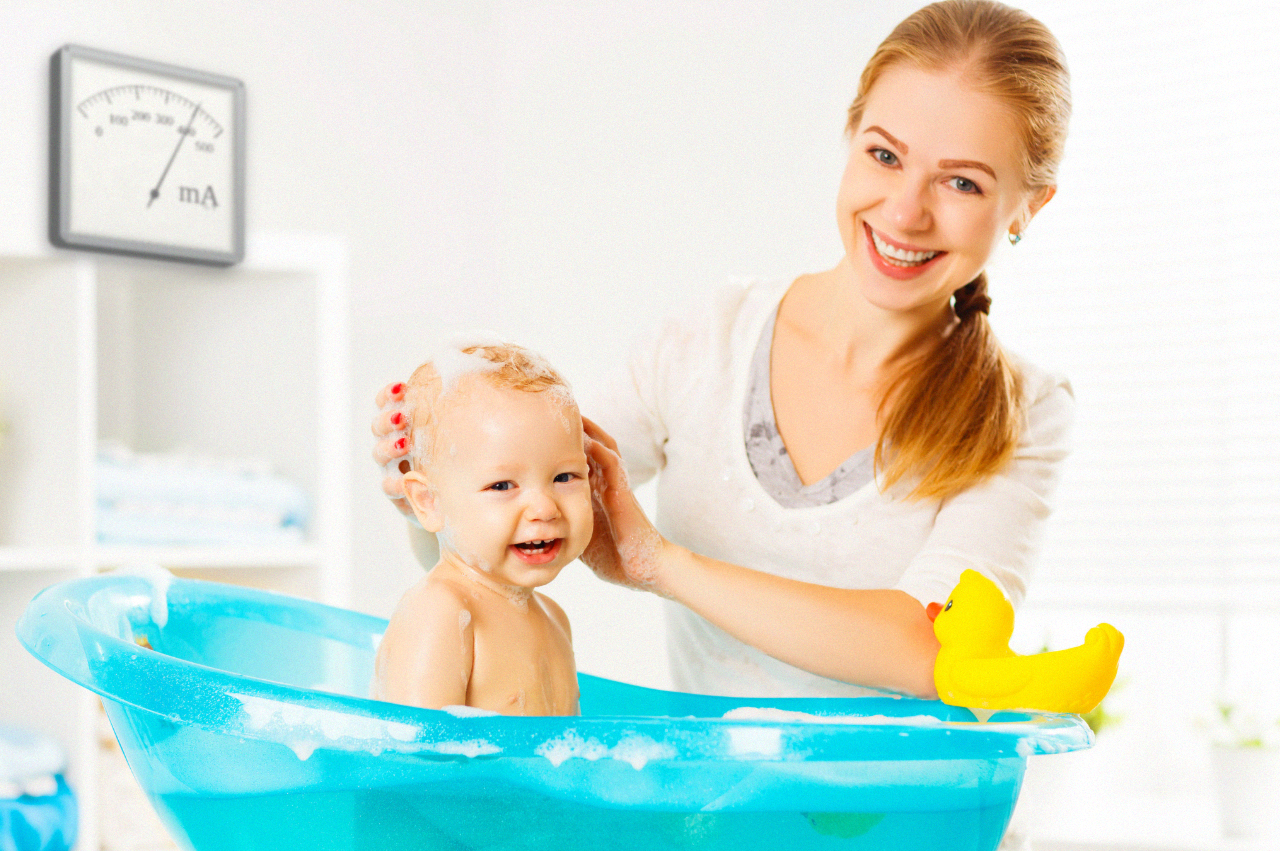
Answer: 400; mA
